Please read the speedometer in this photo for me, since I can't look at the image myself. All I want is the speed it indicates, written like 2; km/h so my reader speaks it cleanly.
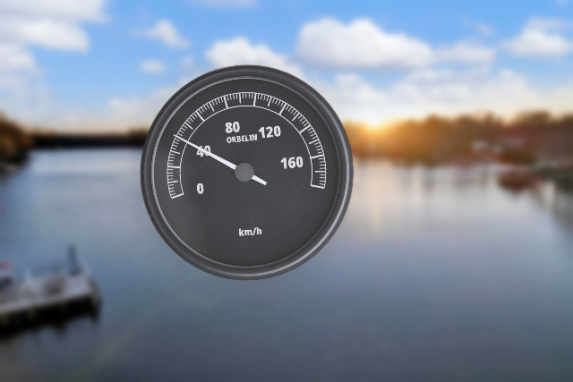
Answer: 40; km/h
